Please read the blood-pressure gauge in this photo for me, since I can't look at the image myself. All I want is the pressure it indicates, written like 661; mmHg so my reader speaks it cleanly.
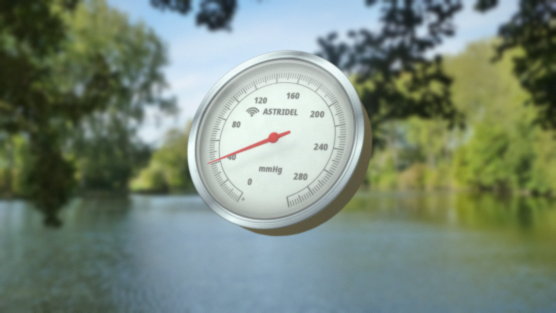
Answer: 40; mmHg
